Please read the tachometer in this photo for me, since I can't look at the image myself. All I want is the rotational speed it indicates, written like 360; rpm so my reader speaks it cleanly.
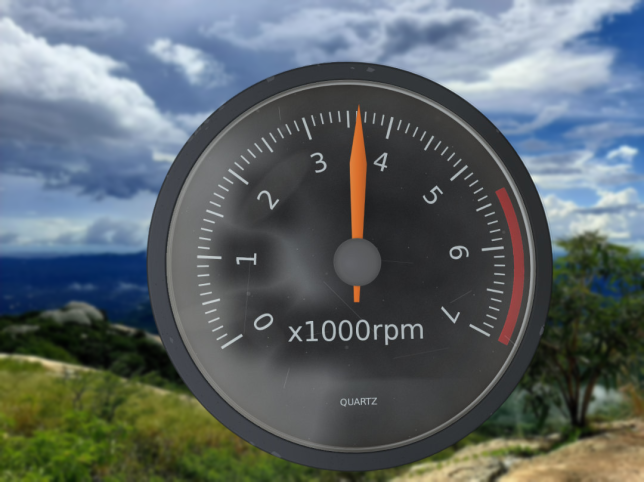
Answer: 3600; rpm
